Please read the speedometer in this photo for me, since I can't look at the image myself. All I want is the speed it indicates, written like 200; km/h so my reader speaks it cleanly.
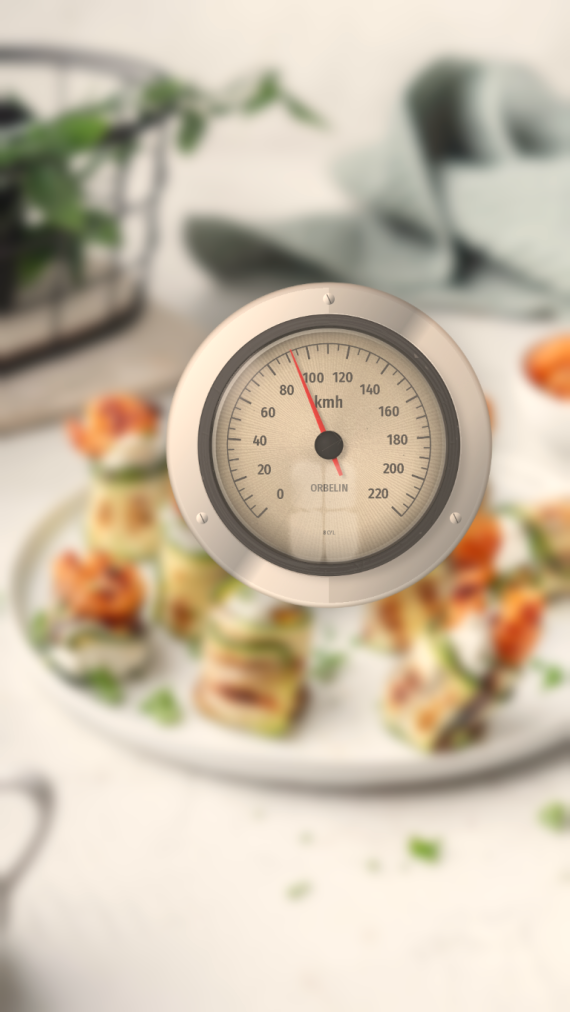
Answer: 92.5; km/h
